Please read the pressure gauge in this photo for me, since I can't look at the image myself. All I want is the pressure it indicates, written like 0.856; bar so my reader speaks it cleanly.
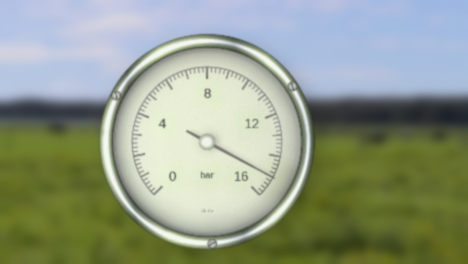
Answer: 15; bar
